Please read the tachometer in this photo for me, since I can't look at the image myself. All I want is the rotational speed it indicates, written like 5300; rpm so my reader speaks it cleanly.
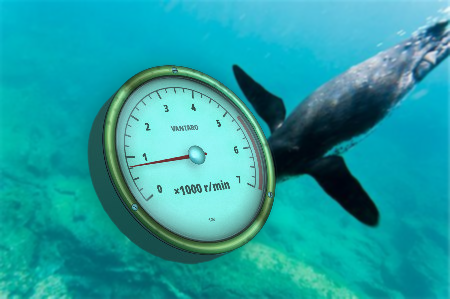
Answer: 750; rpm
